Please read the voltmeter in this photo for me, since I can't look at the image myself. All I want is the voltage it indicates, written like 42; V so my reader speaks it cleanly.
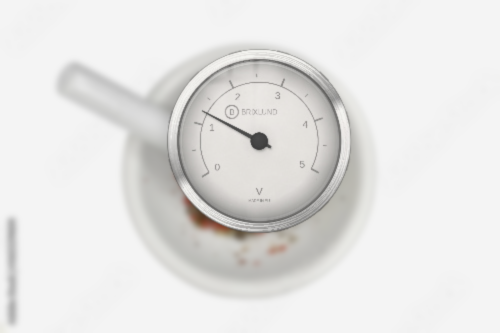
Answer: 1.25; V
